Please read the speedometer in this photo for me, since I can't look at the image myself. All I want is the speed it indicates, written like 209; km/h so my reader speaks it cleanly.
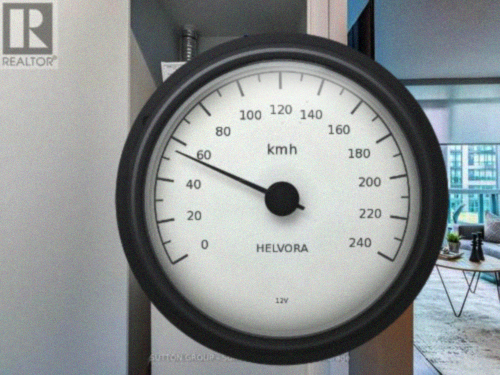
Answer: 55; km/h
